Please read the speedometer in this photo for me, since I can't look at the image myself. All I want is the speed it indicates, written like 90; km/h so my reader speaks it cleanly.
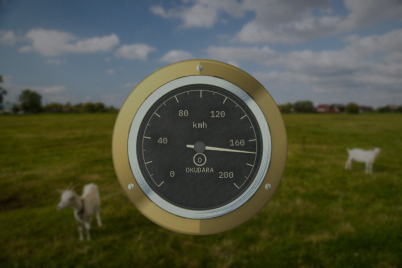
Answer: 170; km/h
